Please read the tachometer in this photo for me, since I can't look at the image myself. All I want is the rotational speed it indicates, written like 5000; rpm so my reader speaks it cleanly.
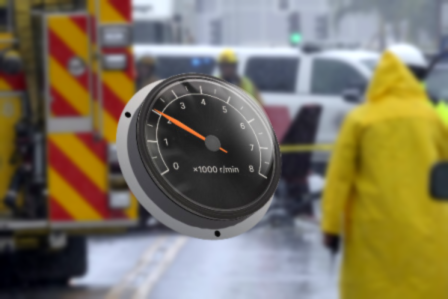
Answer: 2000; rpm
